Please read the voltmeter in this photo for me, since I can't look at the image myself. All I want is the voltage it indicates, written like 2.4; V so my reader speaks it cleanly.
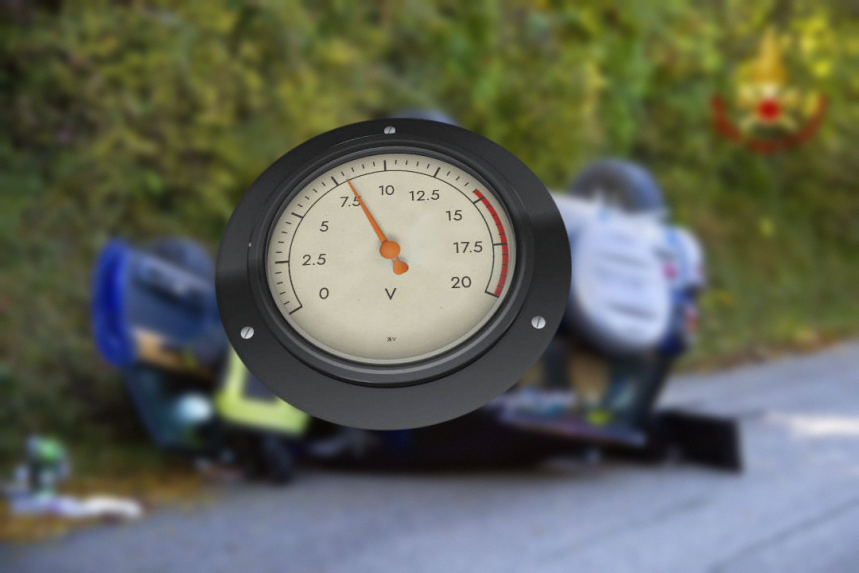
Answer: 8; V
